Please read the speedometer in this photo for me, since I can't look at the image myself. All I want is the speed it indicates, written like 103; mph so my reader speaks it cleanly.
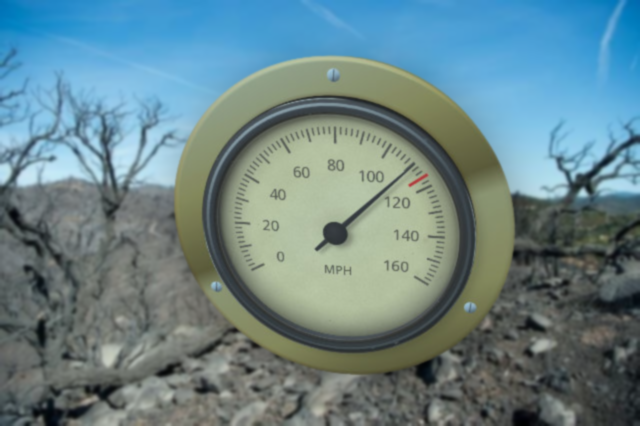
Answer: 110; mph
